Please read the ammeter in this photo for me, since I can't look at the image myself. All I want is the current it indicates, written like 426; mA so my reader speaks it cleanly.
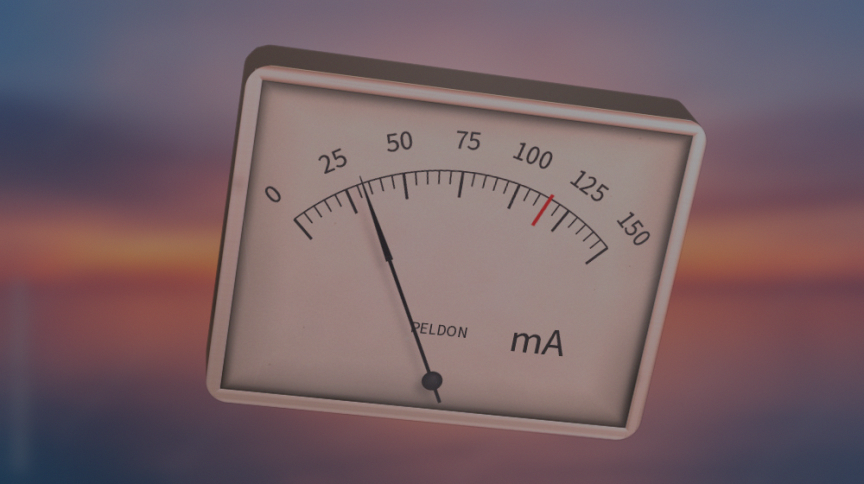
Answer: 32.5; mA
